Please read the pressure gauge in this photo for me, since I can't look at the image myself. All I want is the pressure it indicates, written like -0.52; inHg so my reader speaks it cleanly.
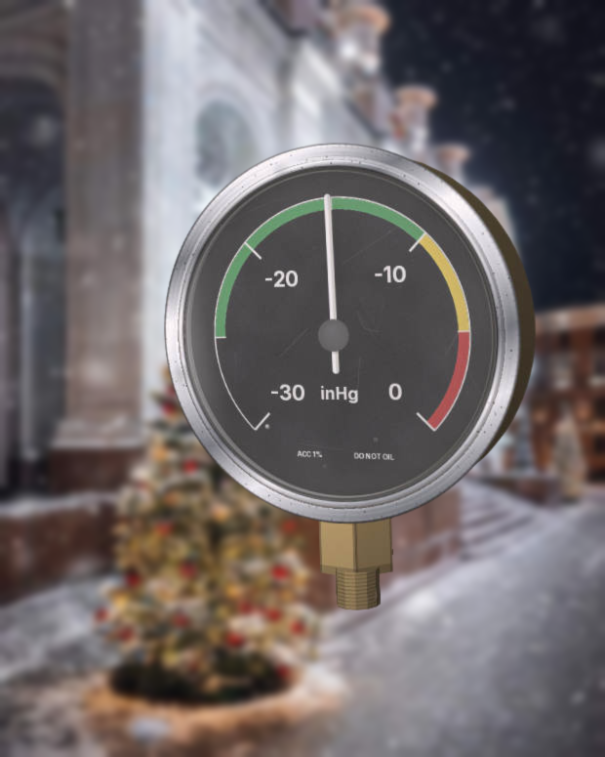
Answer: -15; inHg
